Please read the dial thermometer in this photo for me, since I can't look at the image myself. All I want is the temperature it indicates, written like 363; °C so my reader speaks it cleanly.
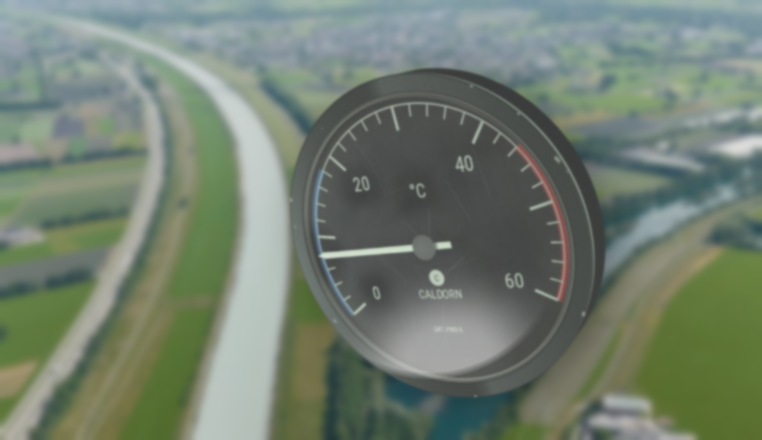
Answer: 8; °C
